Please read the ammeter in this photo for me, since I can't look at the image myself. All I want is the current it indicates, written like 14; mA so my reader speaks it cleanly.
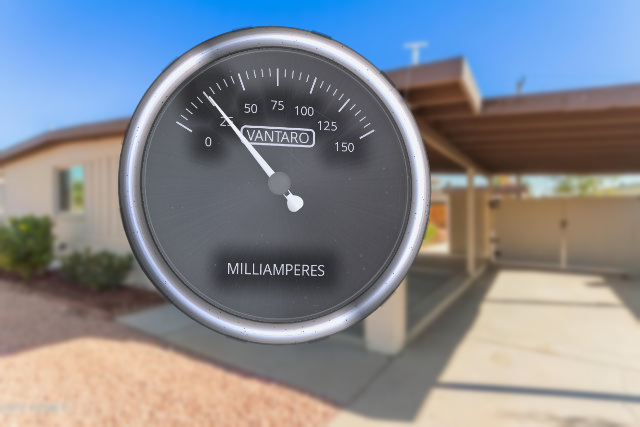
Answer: 25; mA
